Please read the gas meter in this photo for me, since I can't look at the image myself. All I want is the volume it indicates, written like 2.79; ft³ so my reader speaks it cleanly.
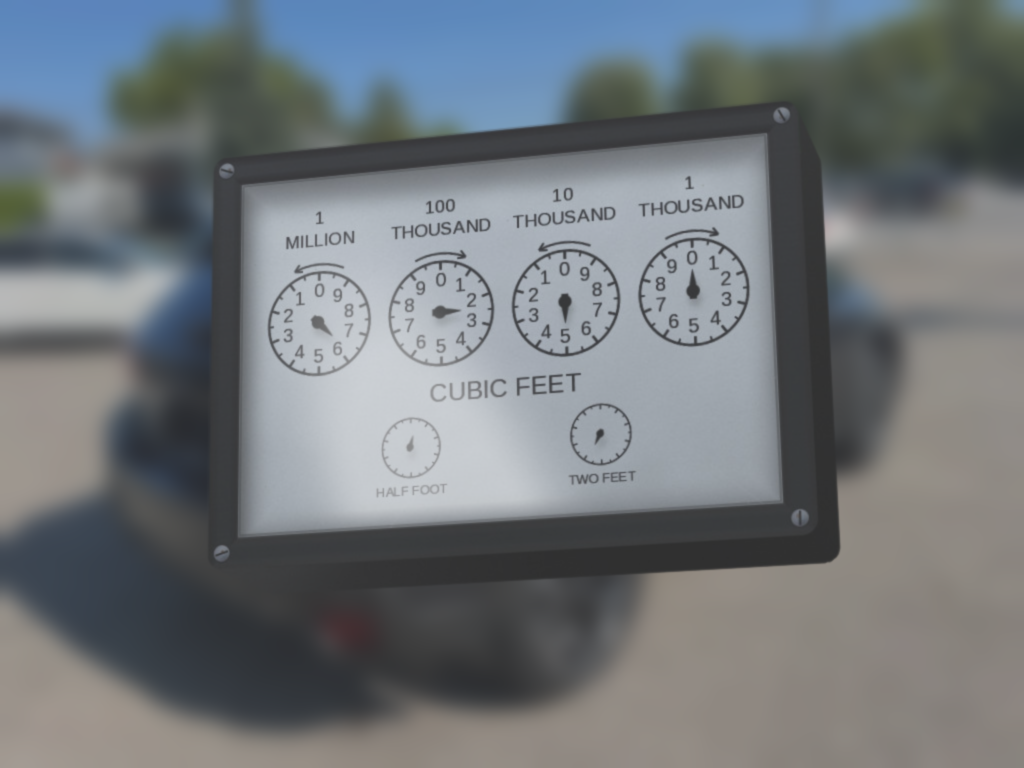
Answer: 625000; ft³
